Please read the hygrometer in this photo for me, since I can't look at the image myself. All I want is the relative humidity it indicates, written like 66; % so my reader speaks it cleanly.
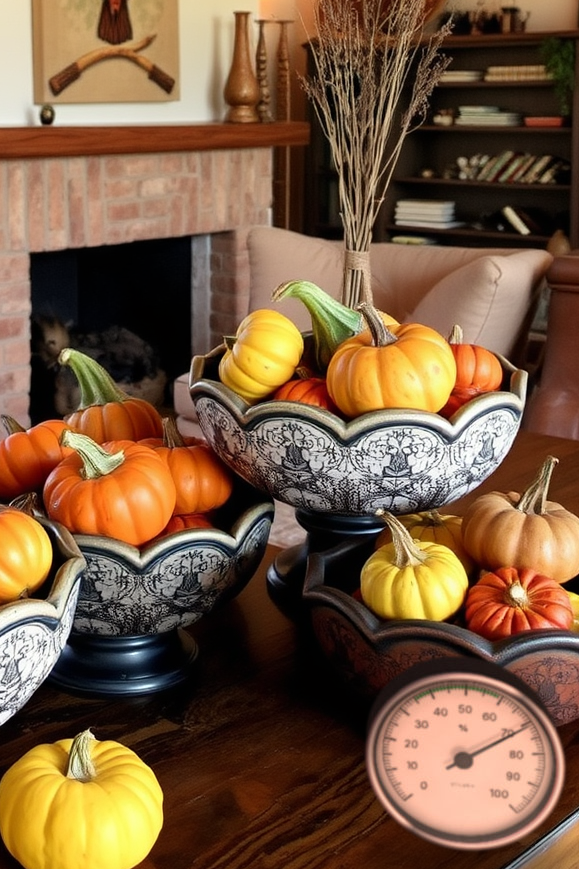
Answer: 70; %
